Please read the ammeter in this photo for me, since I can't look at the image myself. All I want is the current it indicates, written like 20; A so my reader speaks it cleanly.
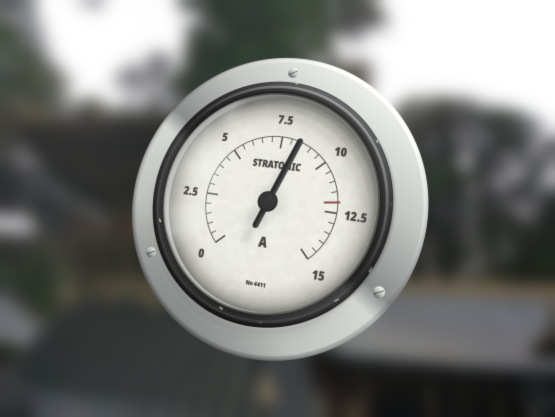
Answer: 8.5; A
